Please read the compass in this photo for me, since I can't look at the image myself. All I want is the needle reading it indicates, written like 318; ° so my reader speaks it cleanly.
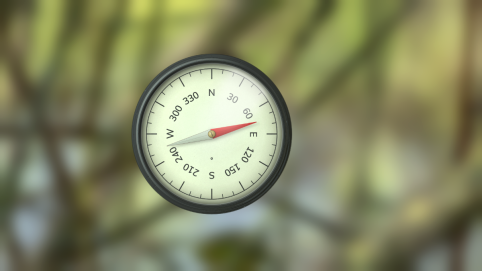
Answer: 75; °
